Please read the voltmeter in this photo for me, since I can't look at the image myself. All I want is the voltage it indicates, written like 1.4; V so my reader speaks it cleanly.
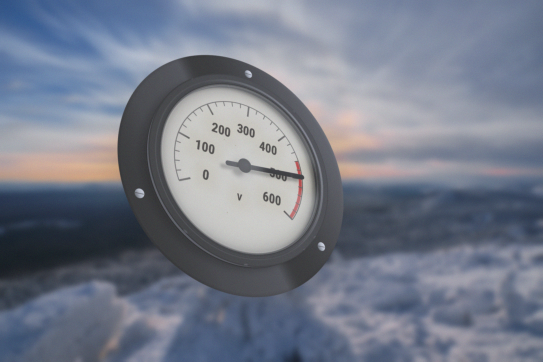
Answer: 500; V
